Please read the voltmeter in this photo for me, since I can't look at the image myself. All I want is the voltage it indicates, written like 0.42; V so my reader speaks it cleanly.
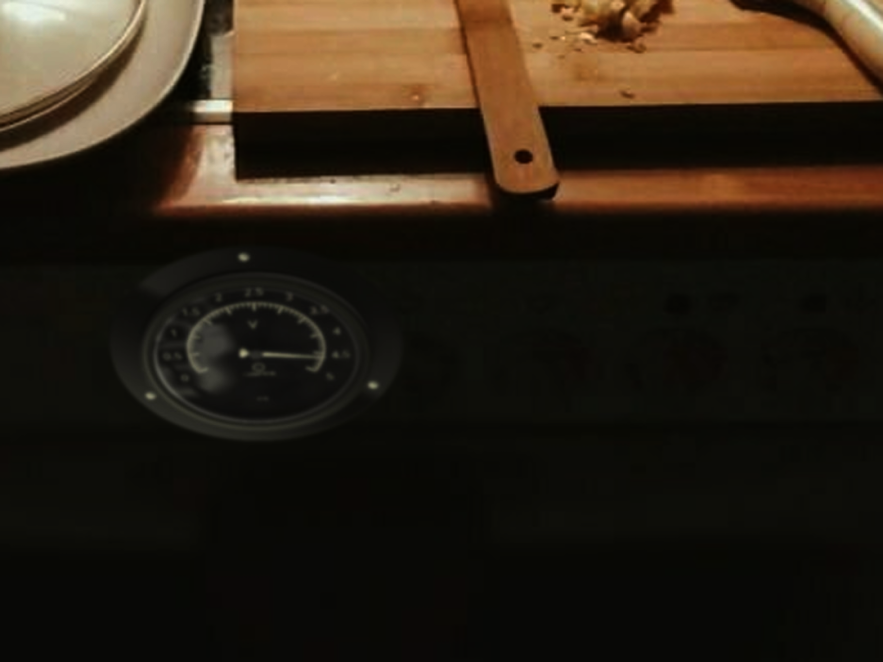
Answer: 4.5; V
